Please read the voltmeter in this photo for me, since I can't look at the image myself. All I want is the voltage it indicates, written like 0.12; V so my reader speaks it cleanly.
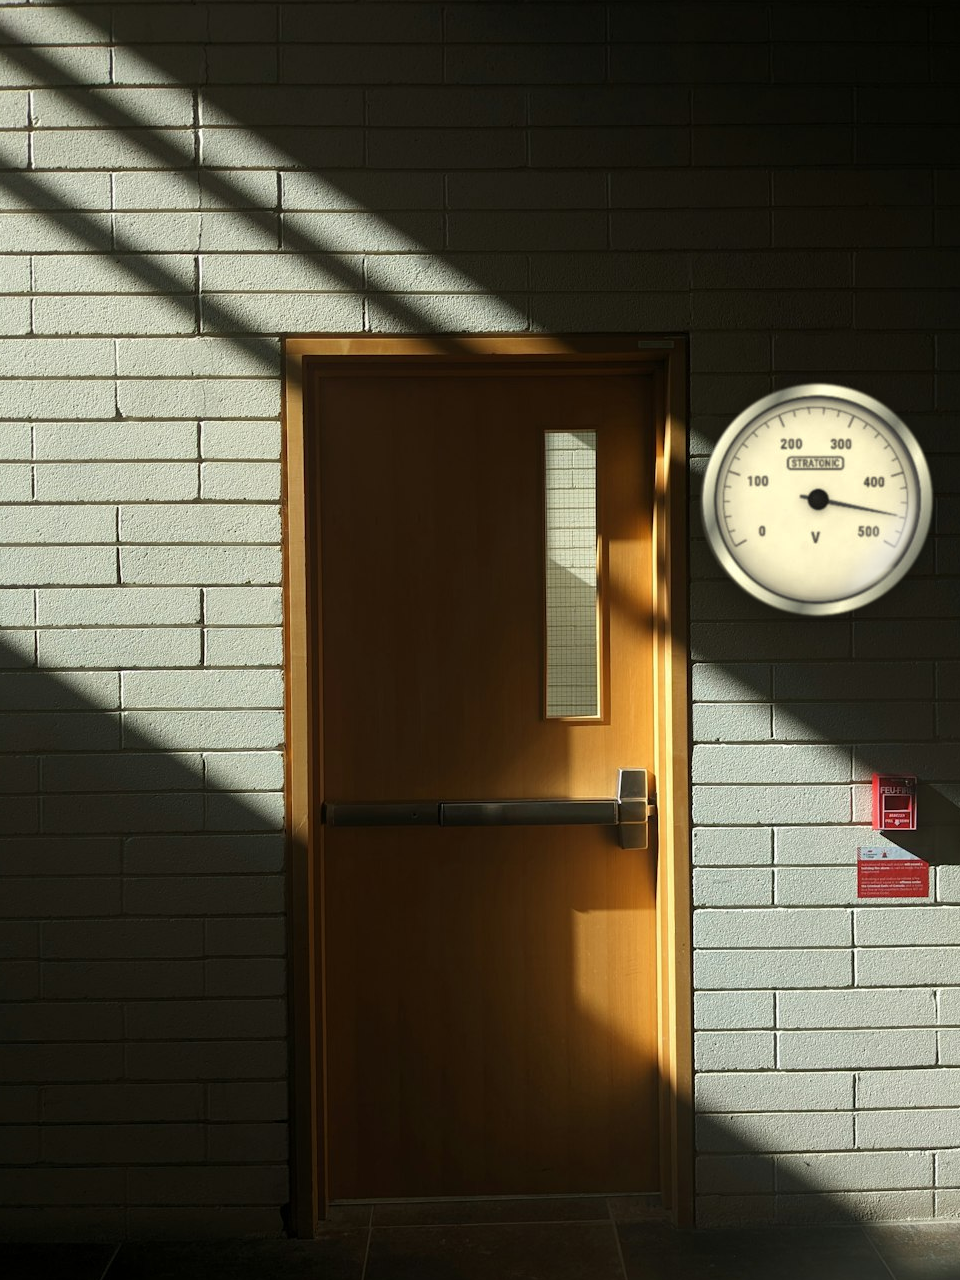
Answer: 460; V
